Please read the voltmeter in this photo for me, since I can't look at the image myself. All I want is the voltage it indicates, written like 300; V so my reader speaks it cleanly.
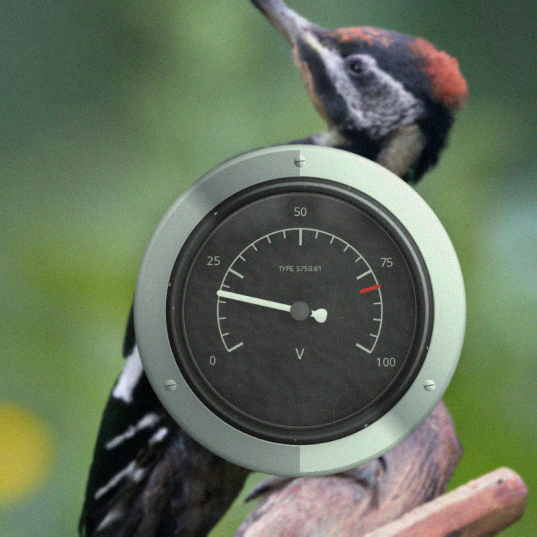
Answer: 17.5; V
